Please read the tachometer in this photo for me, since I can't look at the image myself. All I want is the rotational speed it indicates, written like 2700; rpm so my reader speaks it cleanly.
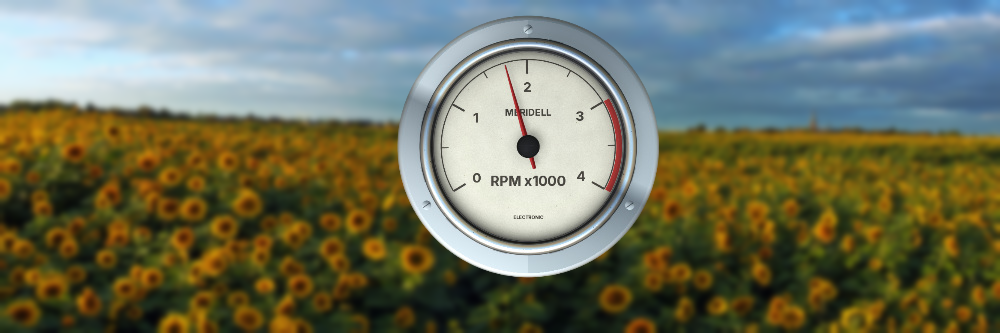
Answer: 1750; rpm
